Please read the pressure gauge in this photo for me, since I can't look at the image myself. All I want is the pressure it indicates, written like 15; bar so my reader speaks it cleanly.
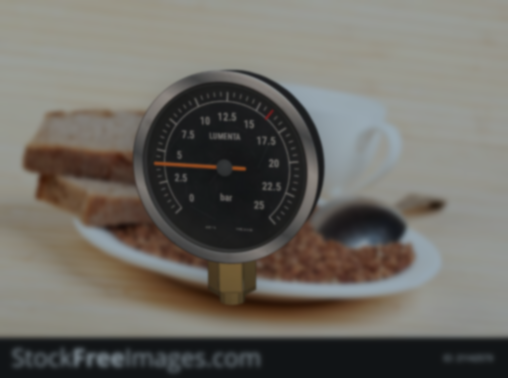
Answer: 4; bar
